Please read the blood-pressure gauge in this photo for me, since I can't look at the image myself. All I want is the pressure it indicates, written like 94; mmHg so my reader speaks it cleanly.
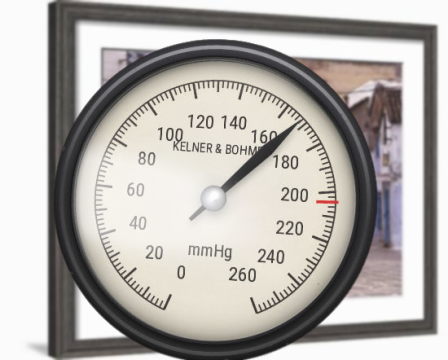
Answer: 168; mmHg
